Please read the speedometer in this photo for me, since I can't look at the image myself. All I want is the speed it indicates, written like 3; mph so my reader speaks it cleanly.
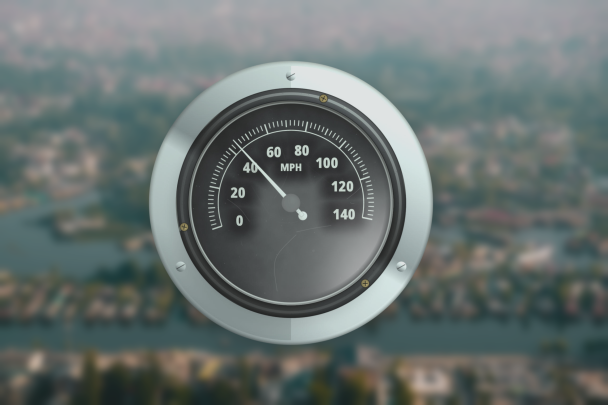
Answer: 44; mph
